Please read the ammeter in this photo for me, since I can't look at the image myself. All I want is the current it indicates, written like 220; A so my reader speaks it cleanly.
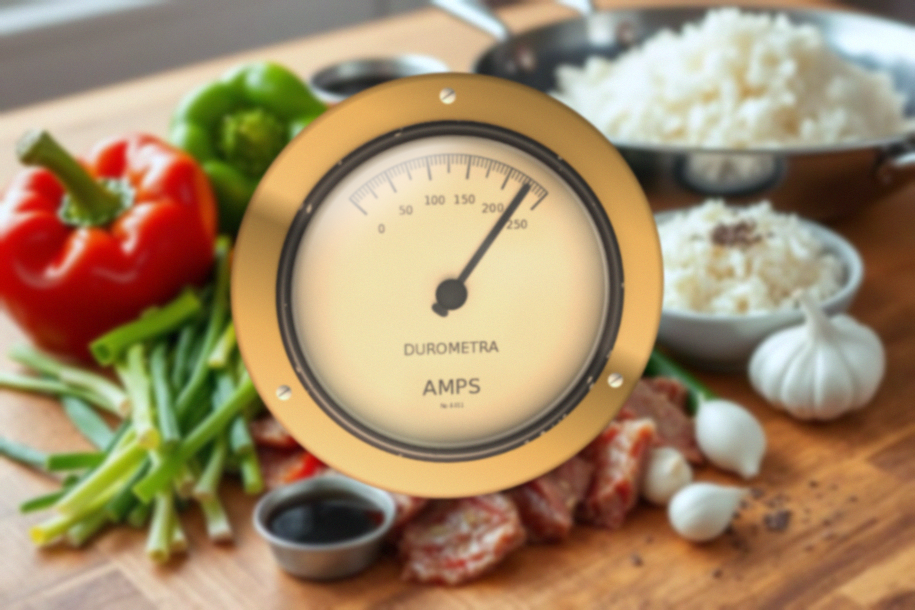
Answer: 225; A
